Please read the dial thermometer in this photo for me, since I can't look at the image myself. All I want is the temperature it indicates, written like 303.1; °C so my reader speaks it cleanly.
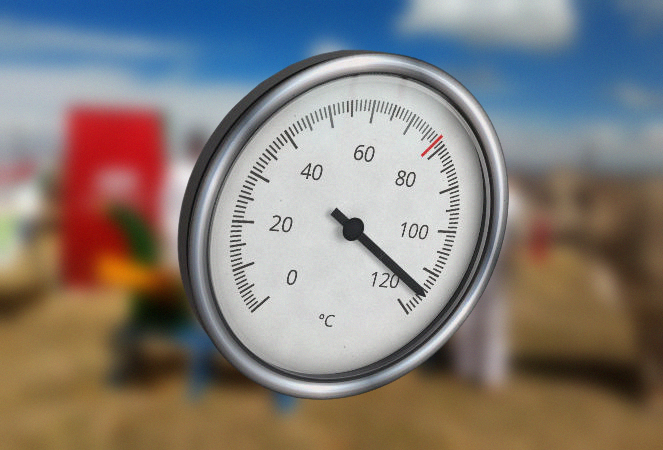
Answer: 115; °C
